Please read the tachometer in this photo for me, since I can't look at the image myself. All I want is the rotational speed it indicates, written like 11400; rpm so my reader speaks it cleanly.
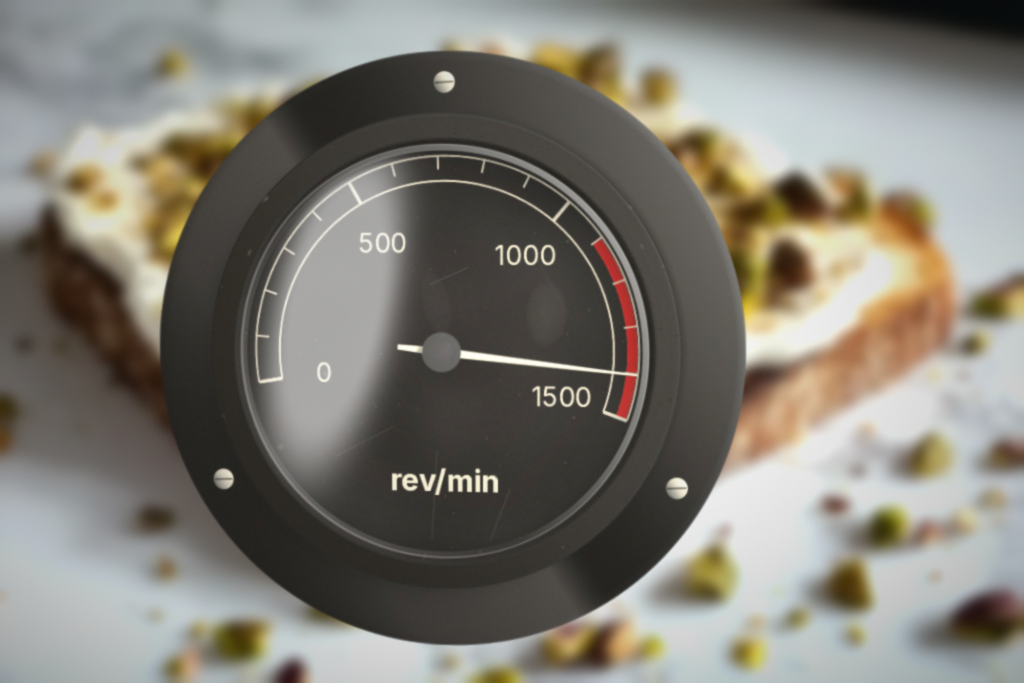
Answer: 1400; rpm
